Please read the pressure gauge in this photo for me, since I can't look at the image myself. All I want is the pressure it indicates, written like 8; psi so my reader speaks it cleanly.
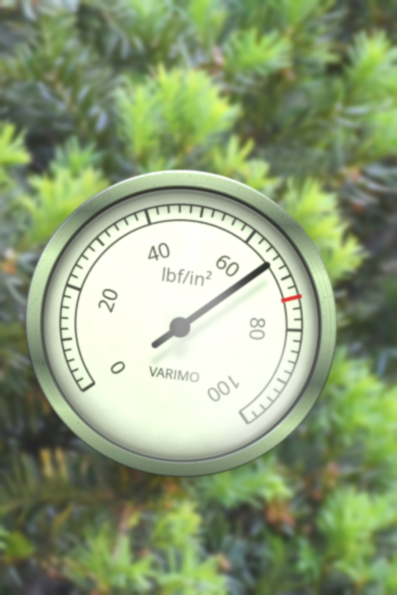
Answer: 66; psi
